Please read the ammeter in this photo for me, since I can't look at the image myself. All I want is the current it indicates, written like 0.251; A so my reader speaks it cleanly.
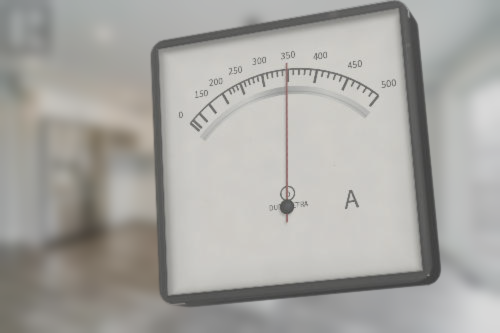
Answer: 350; A
